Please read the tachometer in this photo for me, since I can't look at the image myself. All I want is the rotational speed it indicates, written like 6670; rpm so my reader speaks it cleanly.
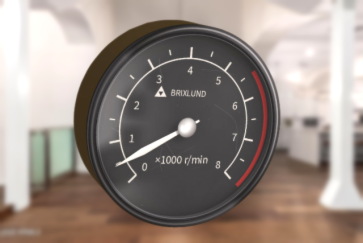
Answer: 500; rpm
